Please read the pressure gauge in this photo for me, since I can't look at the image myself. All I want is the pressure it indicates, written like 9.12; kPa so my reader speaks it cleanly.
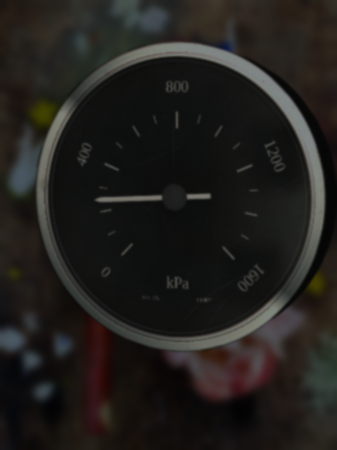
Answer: 250; kPa
